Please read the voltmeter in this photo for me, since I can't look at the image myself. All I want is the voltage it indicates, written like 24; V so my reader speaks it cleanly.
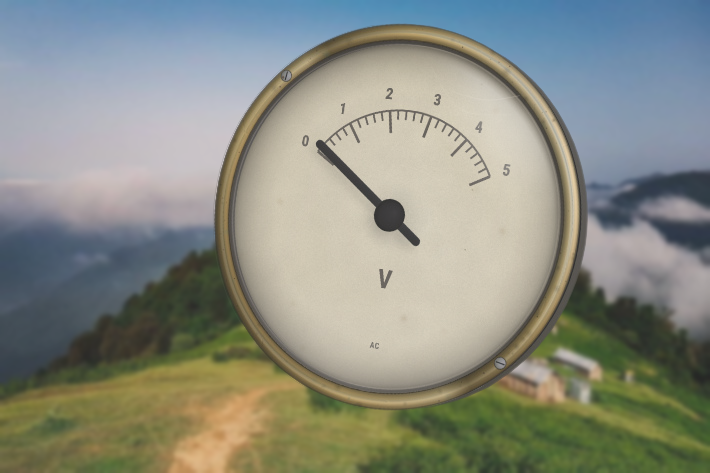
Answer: 0.2; V
